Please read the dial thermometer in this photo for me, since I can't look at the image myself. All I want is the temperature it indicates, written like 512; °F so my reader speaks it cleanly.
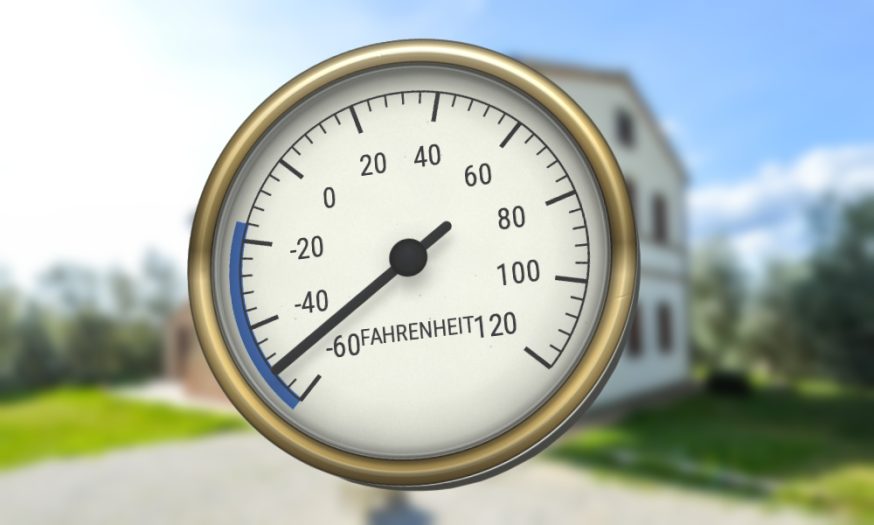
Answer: -52; °F
